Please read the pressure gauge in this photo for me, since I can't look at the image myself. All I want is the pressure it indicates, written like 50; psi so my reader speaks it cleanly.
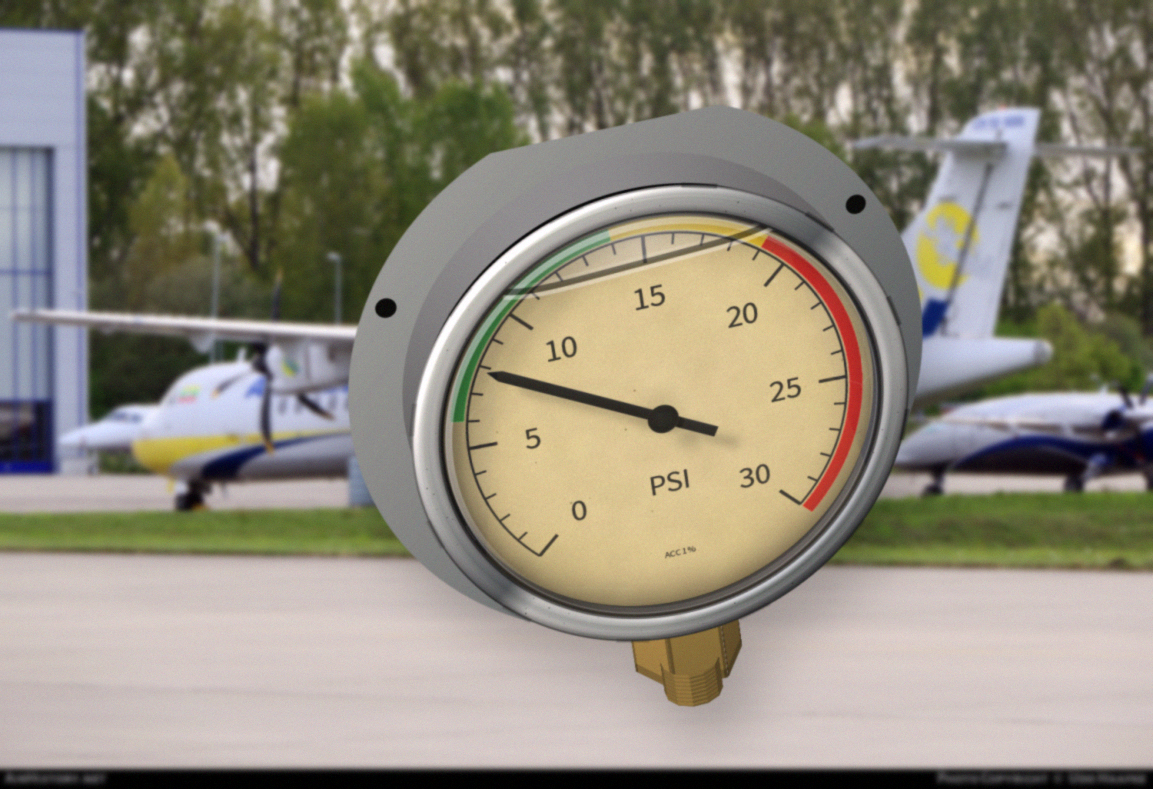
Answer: 8; psi
